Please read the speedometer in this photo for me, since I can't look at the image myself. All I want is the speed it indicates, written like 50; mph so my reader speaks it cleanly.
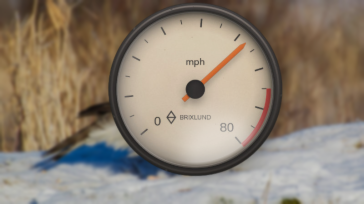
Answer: 52.5; mph
